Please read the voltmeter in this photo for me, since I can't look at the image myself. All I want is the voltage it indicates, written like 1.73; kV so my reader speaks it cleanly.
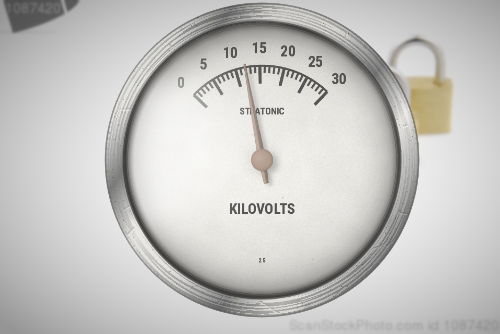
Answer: 12; kV
